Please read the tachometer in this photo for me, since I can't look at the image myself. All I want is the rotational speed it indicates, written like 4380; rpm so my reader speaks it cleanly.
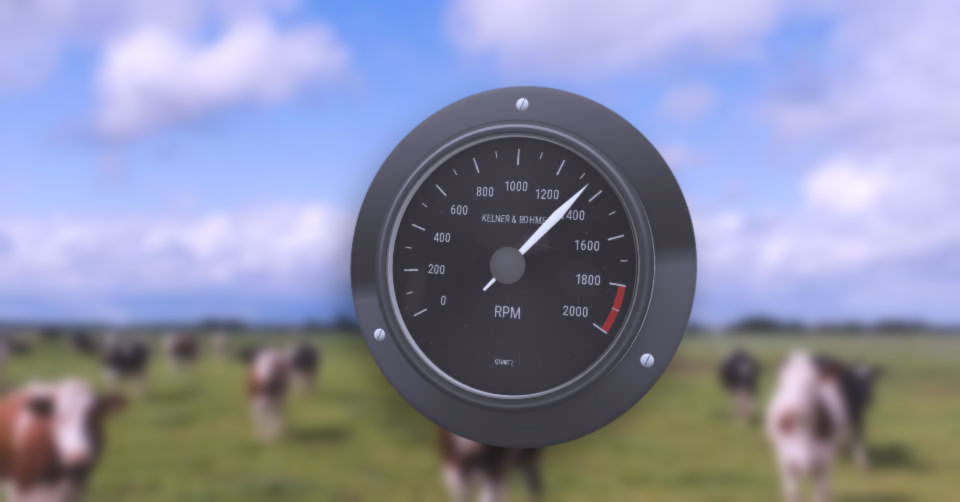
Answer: 1350; rpm
